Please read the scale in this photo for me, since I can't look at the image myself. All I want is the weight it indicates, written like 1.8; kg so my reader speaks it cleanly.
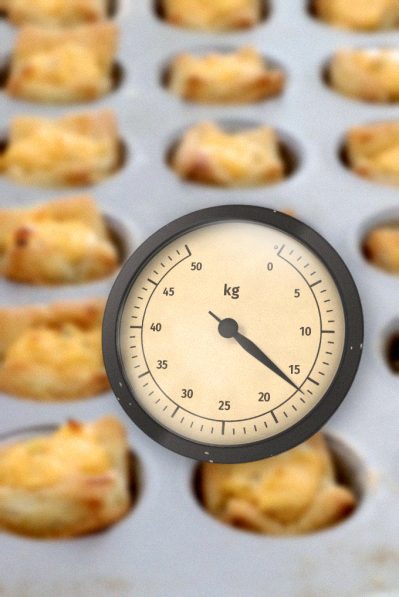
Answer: 16.5; kg
